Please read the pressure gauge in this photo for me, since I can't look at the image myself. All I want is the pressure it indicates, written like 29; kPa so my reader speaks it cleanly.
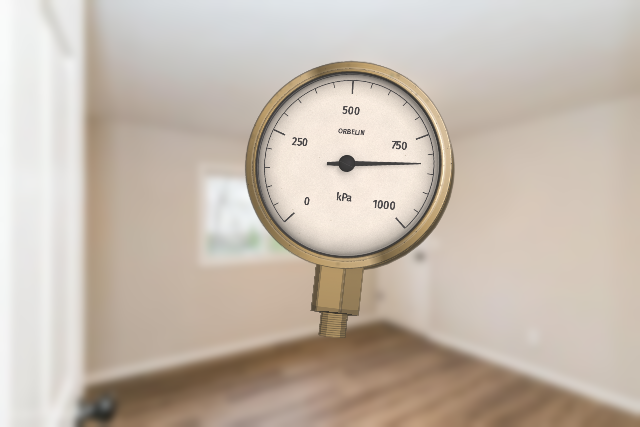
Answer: 825; kPa
